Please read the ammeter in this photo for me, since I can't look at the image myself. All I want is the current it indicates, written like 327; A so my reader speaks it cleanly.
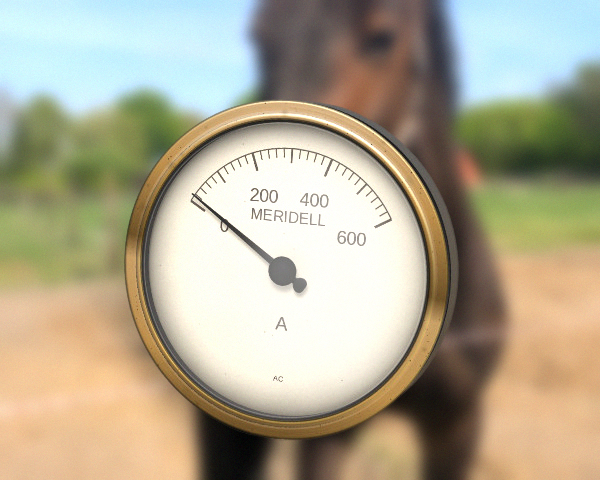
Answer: 20; A
